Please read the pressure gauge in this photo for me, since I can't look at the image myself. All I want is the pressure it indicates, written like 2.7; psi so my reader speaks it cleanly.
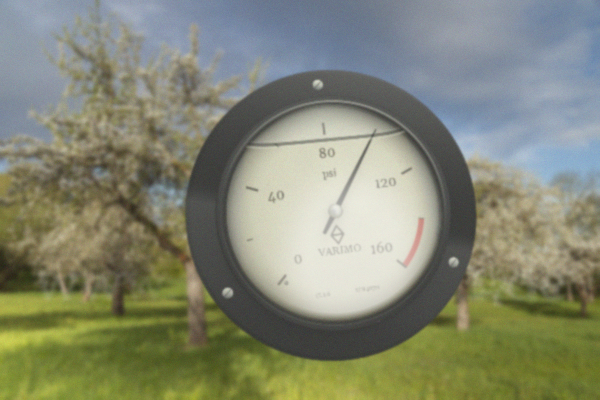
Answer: 100; psi
